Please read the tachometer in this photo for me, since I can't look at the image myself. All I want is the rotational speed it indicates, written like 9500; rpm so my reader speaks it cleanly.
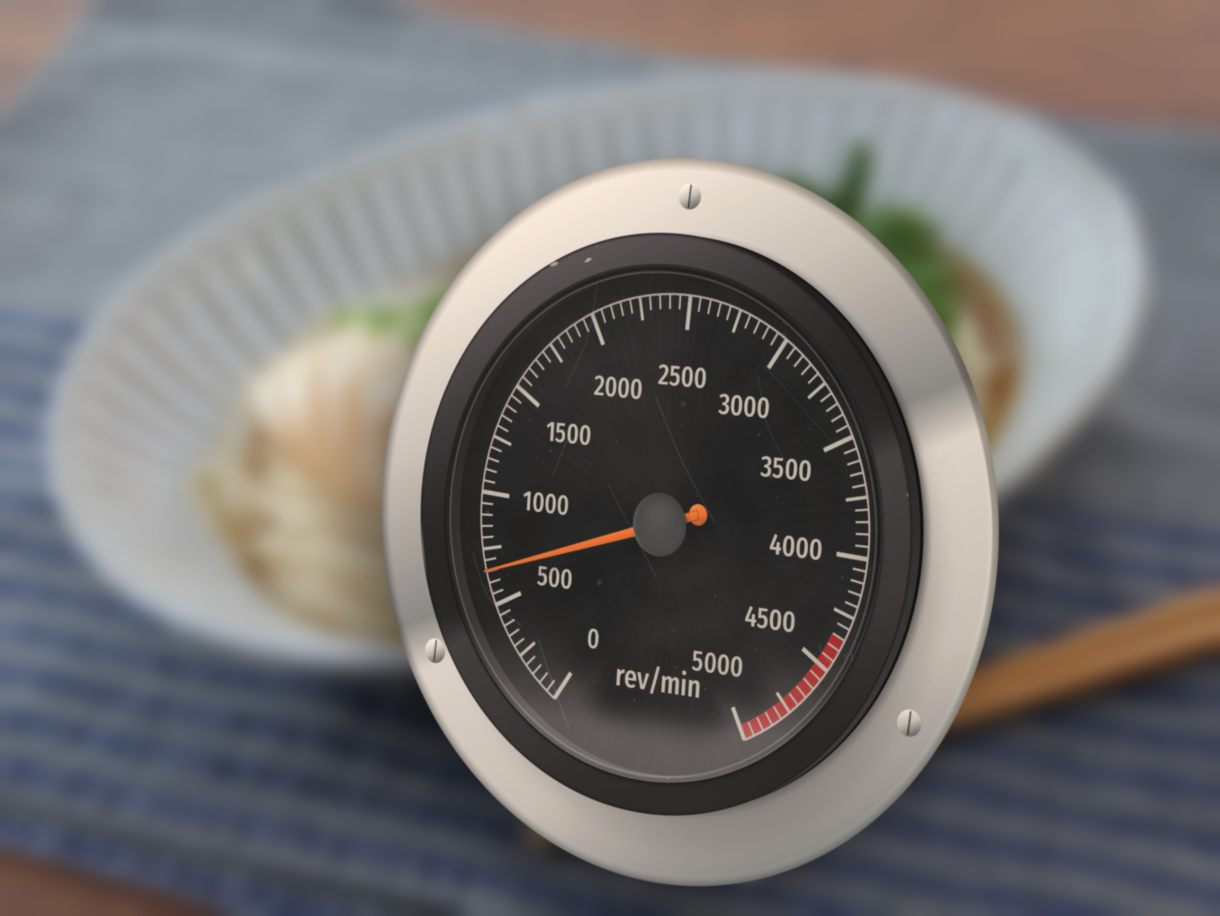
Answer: 650; rpm
